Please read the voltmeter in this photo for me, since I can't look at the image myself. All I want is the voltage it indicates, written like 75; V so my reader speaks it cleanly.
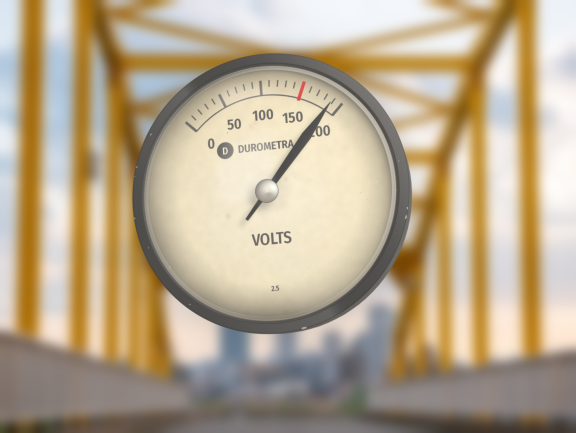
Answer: 190; V
